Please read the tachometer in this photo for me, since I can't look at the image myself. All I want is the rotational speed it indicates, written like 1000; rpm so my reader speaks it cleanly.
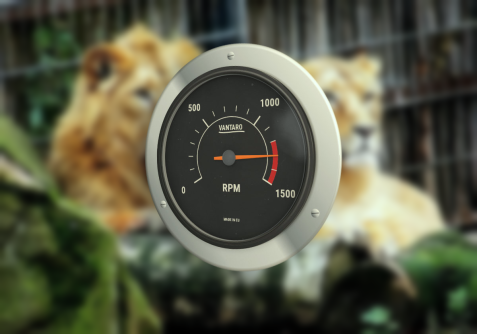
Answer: 1300; rpm
